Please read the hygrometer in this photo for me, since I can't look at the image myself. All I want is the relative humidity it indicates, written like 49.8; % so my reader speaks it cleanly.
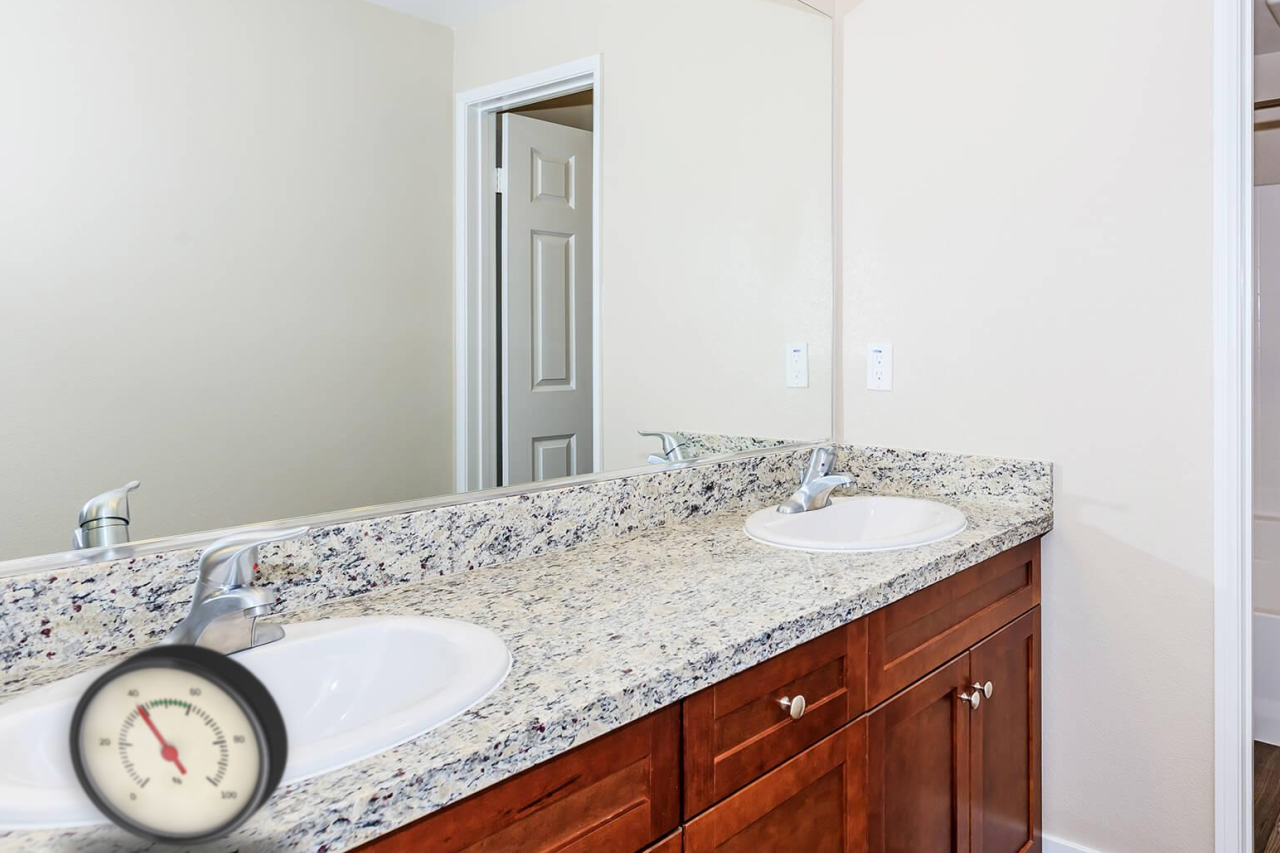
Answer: 40; %
